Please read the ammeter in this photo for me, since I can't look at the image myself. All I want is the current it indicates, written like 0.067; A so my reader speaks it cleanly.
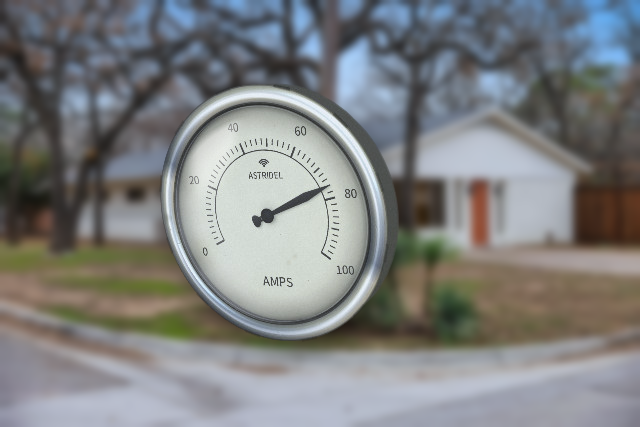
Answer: 76; A
